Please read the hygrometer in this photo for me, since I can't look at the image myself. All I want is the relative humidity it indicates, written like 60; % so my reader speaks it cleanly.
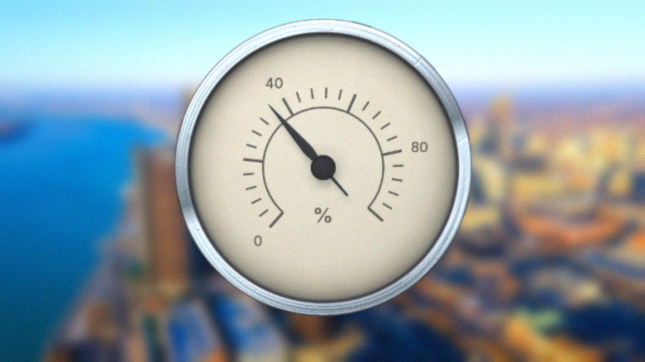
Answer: 36; %
